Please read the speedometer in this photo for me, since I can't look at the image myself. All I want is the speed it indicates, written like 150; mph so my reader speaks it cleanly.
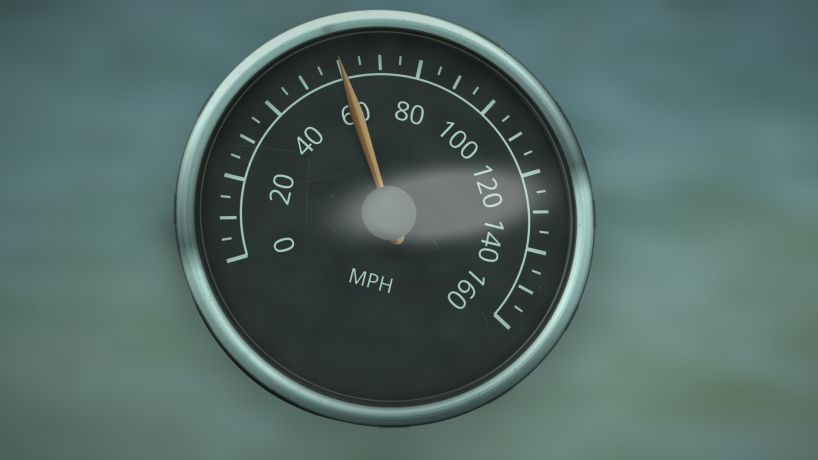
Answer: 60; mph
